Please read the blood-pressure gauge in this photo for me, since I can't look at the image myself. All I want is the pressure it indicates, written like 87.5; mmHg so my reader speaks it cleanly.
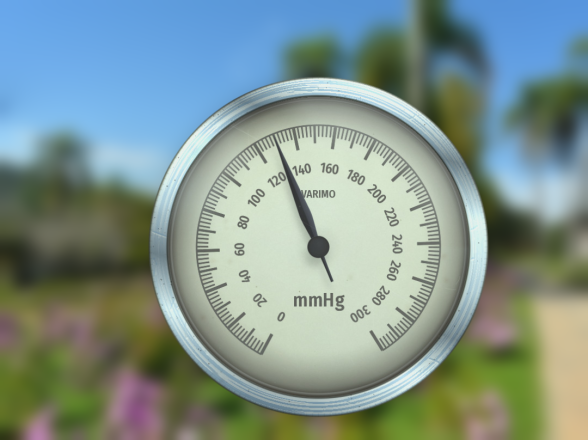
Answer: 130; mmHg
